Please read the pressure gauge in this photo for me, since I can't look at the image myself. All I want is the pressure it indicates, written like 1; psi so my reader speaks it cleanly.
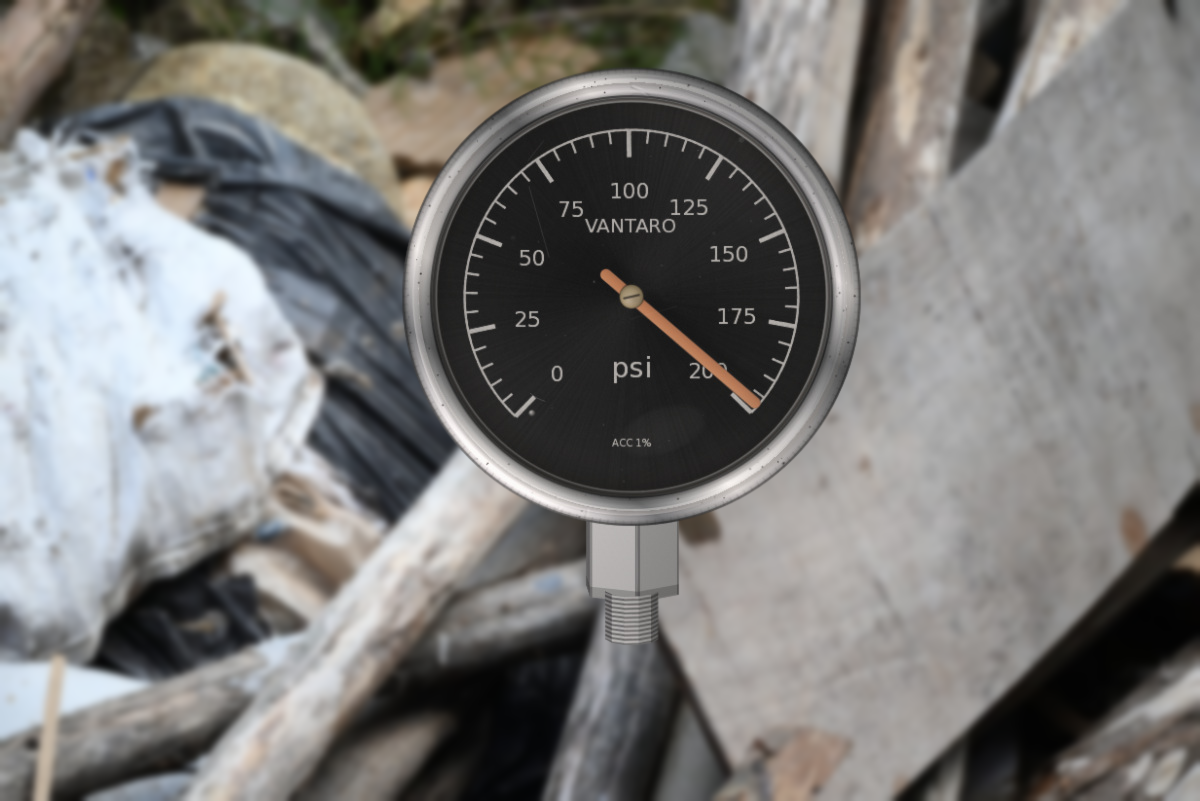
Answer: 197.5; psi
